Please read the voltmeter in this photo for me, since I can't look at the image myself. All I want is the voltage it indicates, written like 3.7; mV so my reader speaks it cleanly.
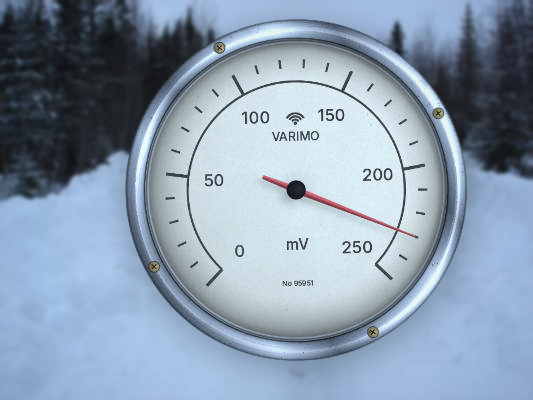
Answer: 230; mV
